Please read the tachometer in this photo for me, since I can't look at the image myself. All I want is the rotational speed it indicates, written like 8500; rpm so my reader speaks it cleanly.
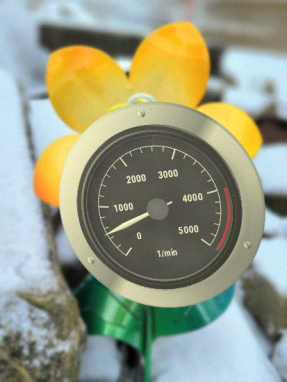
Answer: 500; rpm
